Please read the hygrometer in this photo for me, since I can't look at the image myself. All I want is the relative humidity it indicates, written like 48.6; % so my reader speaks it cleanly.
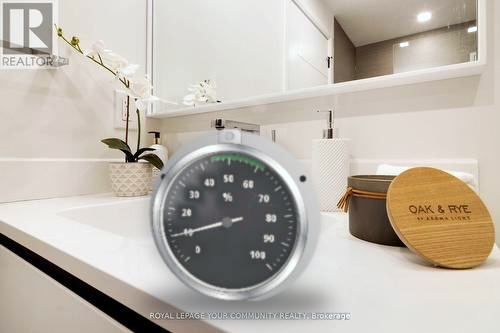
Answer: 10; %
